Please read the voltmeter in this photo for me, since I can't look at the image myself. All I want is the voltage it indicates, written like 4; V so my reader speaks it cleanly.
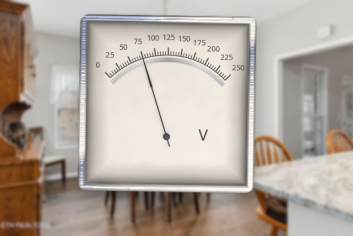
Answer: 75; V
